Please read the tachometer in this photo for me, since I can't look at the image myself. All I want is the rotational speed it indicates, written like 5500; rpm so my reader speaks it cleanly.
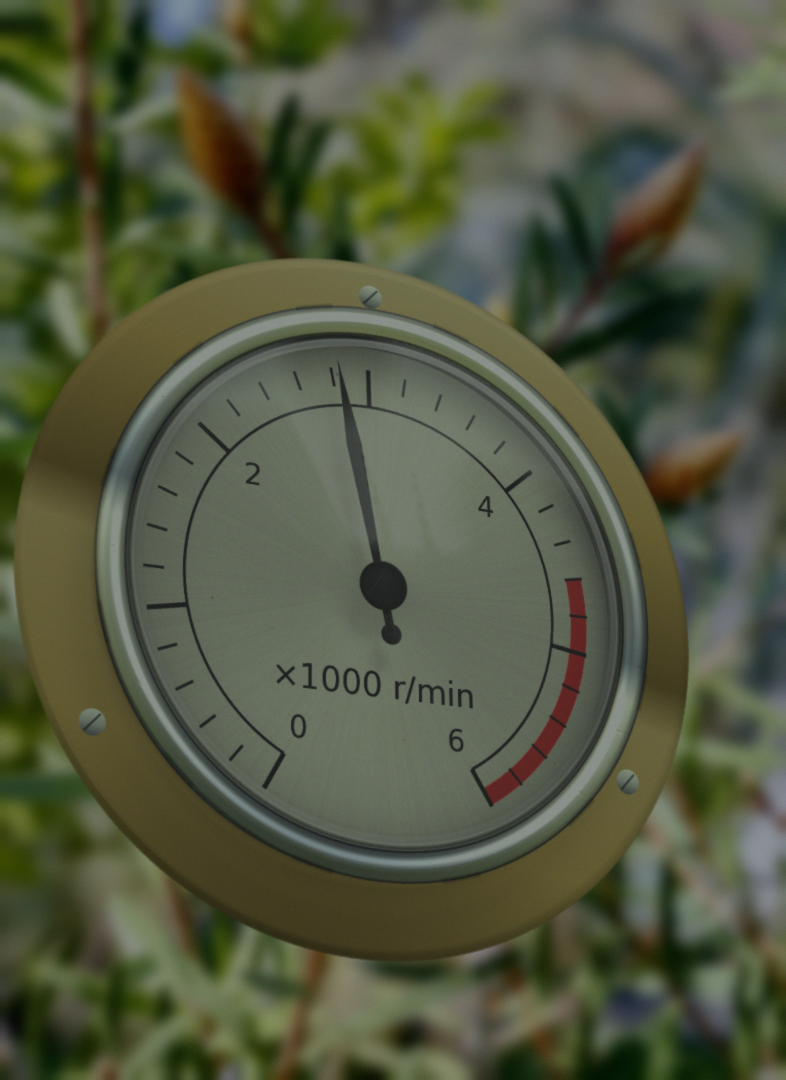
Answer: 2800; rpm
